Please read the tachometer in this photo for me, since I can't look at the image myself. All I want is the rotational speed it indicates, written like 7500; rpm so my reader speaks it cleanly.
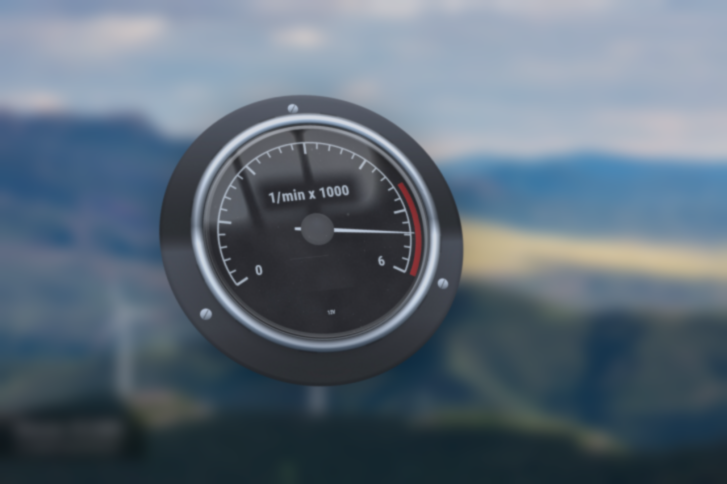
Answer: 5400; rpm
